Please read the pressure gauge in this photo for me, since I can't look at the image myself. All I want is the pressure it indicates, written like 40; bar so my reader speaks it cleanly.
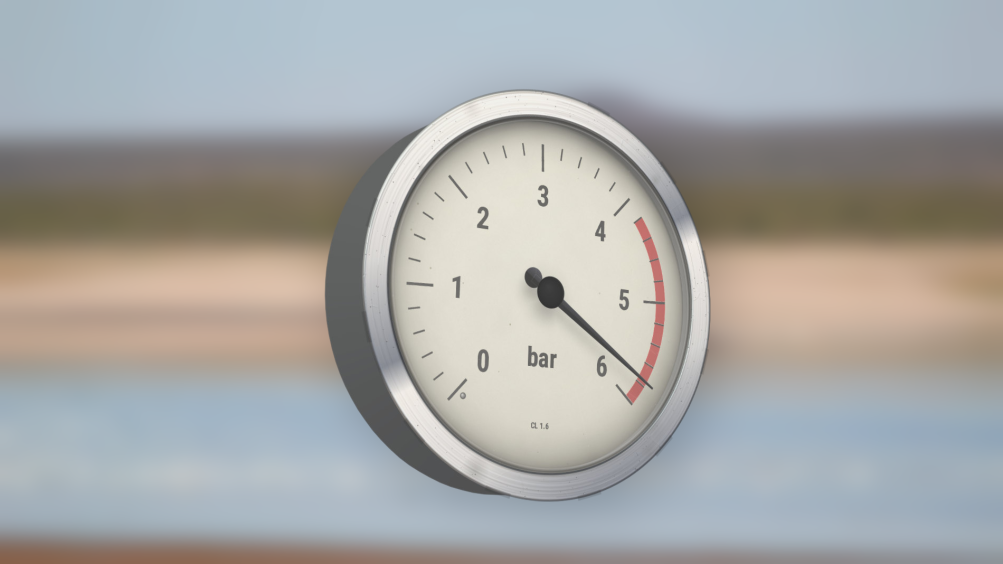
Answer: 5.8; bar
